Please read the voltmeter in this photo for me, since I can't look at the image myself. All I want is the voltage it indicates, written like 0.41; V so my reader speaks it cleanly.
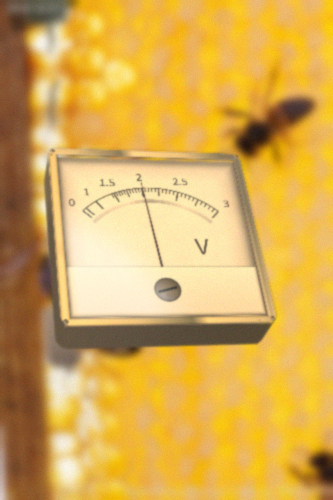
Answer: 2; V
